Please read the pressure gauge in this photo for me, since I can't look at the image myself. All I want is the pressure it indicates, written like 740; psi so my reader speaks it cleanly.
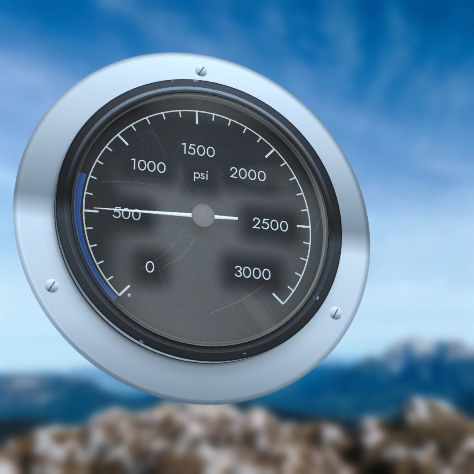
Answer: 500; psi
